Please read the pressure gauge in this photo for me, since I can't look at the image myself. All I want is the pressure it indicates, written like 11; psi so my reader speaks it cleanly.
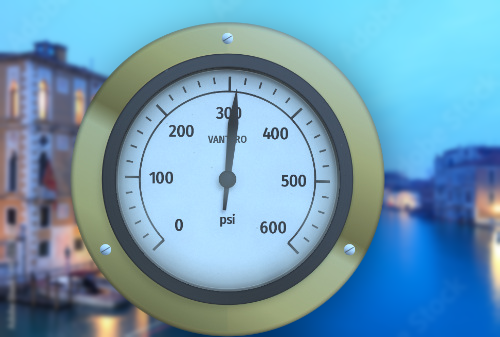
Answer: 310; psi
